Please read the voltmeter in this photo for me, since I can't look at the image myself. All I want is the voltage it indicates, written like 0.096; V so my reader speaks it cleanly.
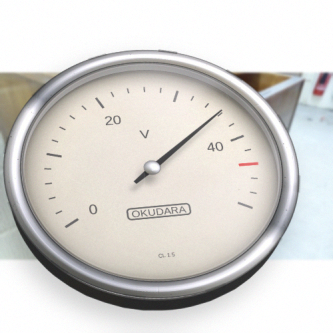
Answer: 36; V
